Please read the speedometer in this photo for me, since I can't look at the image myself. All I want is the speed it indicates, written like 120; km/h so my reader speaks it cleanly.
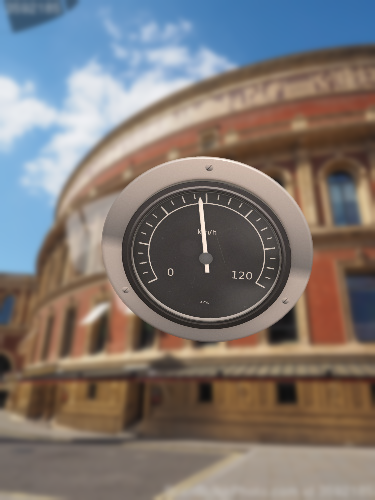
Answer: 57.5; km/h
